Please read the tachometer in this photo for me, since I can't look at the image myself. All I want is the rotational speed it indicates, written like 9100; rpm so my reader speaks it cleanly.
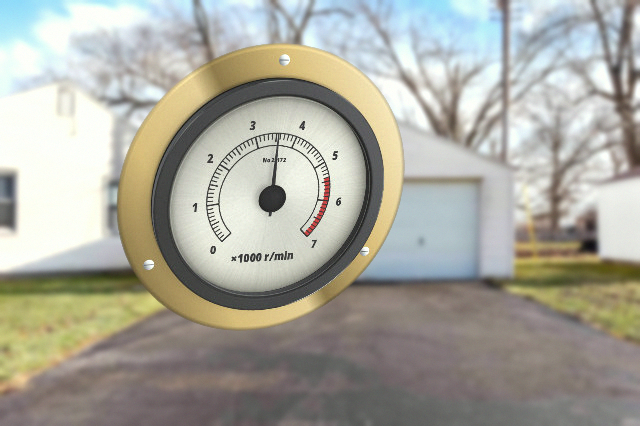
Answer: 3500; rpm
